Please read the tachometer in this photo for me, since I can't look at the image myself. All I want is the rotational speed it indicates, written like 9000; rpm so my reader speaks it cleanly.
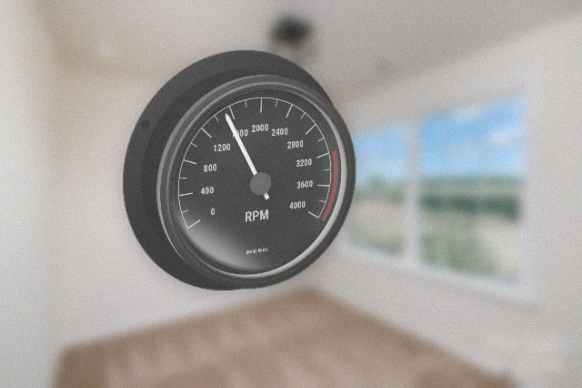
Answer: 1500; rpm
